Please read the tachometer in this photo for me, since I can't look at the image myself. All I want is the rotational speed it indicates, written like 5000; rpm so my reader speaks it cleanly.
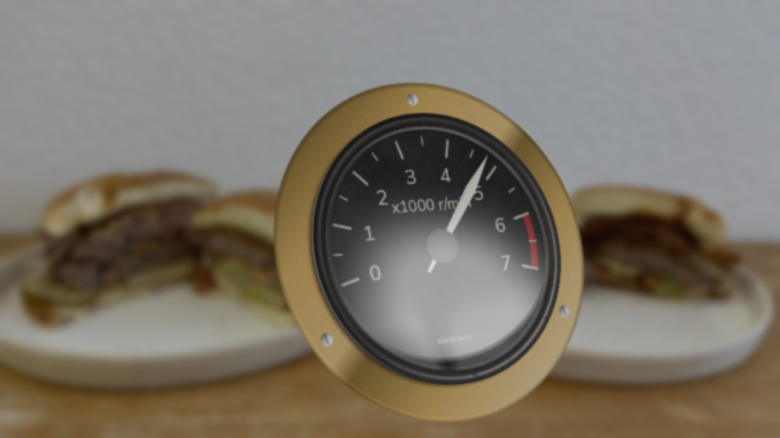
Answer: 4750; rpm
